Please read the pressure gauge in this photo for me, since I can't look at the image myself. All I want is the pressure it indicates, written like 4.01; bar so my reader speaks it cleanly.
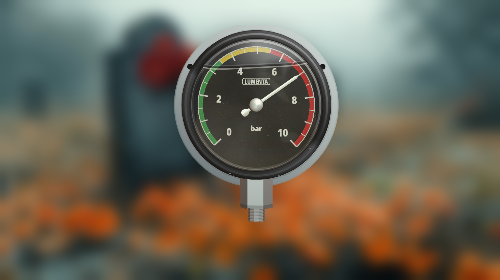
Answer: 7; bar
